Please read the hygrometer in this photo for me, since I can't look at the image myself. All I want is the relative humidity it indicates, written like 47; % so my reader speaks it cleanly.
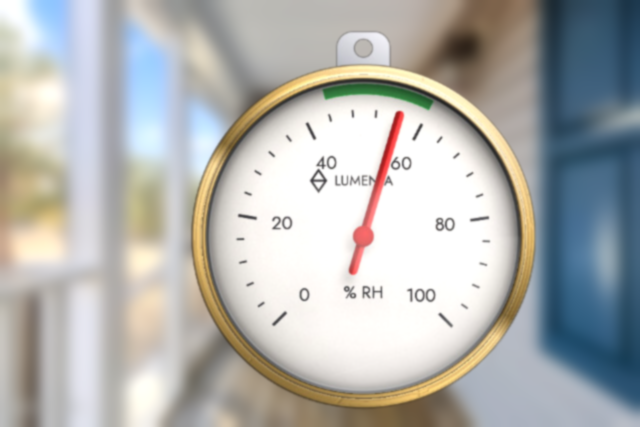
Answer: 56; %
